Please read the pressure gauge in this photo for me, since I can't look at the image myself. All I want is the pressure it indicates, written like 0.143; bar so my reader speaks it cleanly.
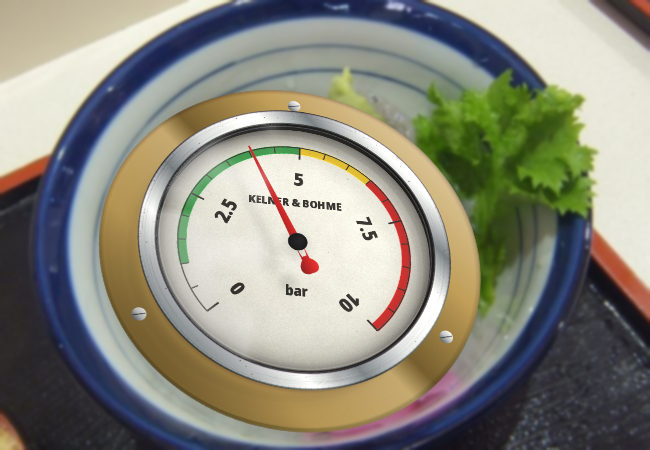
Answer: 4; bar
